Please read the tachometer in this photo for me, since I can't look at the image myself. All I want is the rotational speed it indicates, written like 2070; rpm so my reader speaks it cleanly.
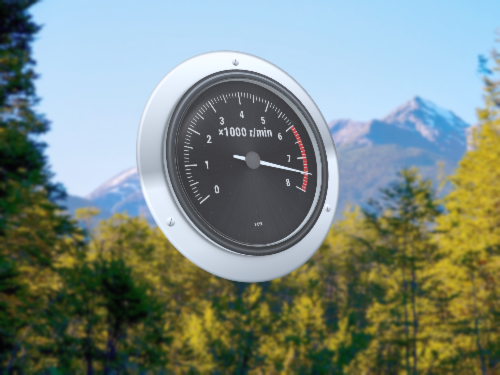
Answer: 7500; rpm
